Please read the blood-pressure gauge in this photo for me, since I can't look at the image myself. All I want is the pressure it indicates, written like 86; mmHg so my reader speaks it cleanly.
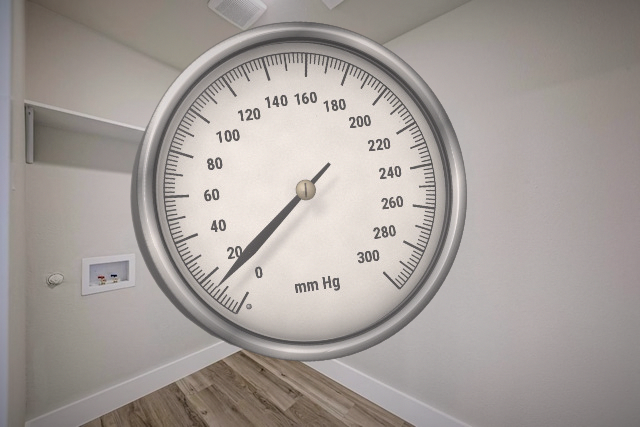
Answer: 14; mmHg
